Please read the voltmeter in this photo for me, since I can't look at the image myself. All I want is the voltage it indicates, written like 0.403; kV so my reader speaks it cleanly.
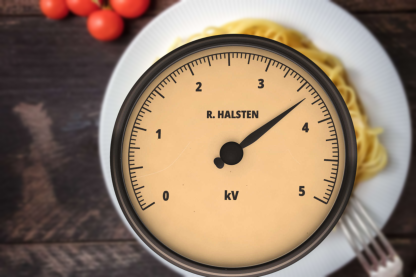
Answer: 3.65; kV
